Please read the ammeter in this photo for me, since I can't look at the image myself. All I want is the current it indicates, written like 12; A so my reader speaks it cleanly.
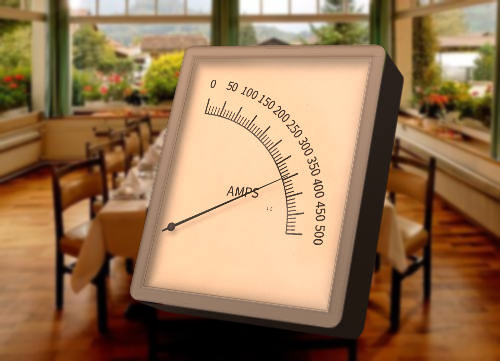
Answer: 350; A
